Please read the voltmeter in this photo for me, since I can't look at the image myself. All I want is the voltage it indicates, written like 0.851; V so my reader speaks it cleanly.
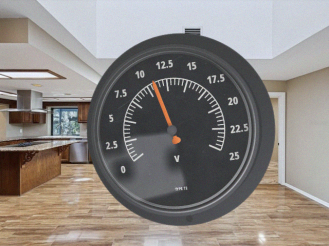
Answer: 11; V
